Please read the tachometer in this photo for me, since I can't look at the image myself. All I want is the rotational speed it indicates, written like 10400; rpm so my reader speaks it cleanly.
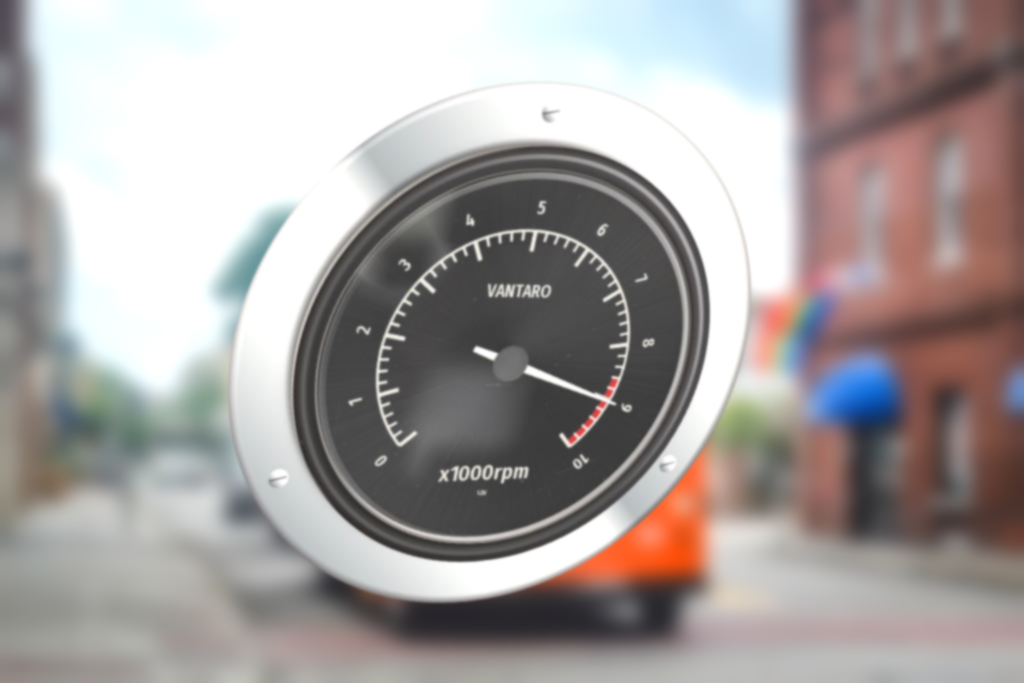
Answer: 9000; rpm
